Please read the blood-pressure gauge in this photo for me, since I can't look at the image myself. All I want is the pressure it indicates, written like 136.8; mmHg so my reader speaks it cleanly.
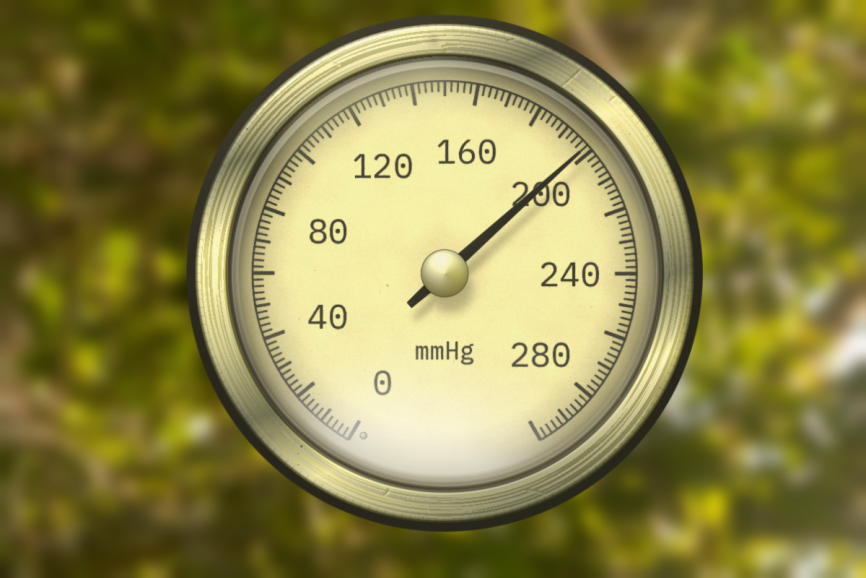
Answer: 198; mmHg
